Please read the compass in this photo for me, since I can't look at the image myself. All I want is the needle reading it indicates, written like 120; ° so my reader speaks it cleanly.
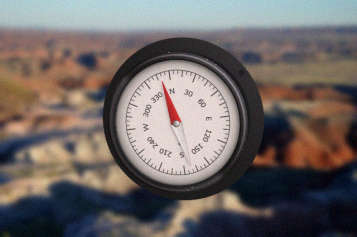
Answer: 350; °
